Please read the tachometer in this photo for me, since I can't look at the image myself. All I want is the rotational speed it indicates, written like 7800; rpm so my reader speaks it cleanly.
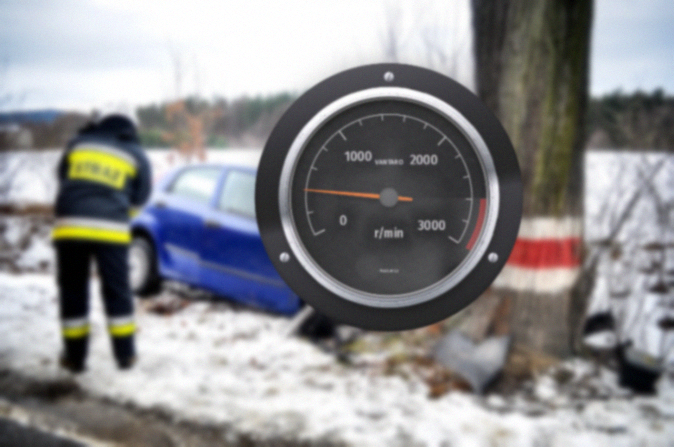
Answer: 400; rpm
